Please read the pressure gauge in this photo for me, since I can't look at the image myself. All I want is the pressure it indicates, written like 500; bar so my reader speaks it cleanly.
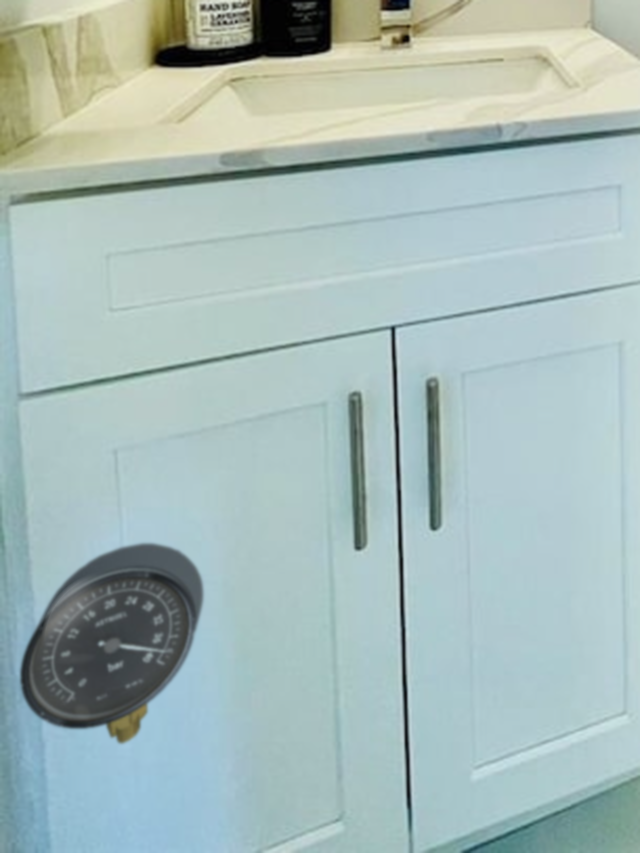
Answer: 38; bar
